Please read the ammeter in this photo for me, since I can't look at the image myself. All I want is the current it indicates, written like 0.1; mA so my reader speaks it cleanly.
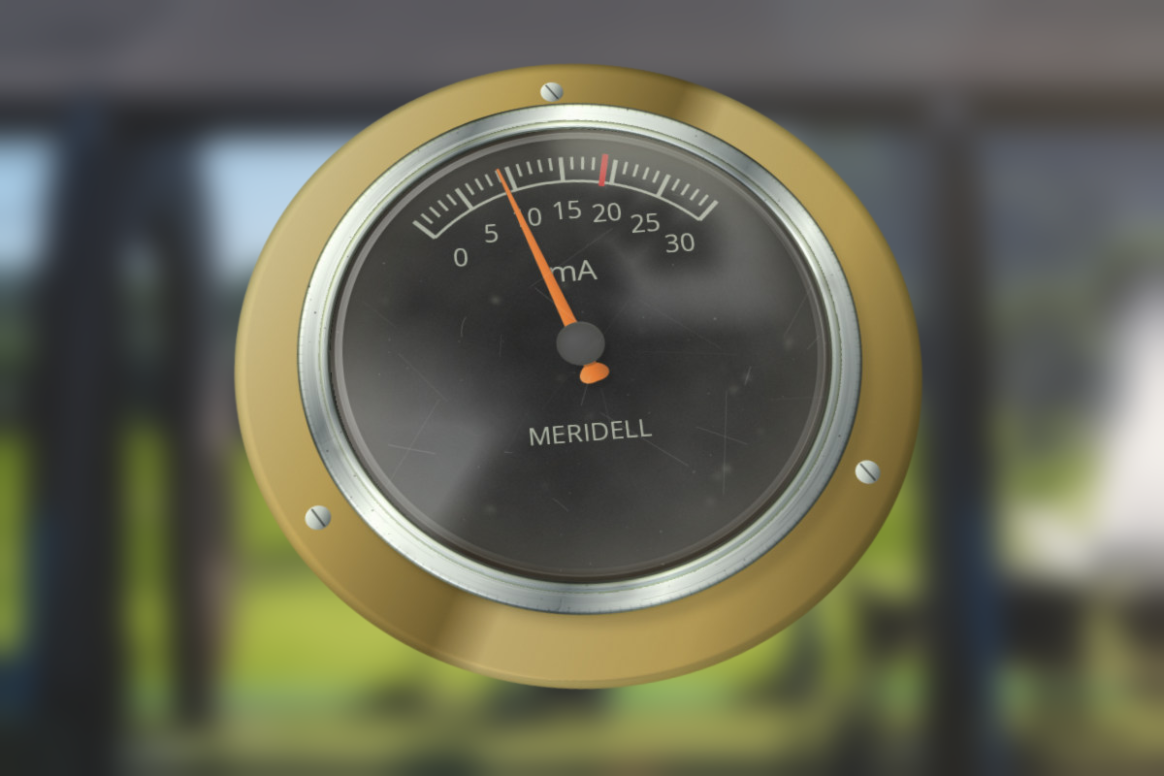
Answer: 9; mA
